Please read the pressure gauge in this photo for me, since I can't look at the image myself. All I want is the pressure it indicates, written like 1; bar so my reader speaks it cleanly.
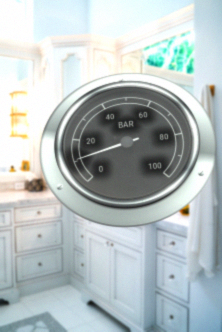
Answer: 10; bar
